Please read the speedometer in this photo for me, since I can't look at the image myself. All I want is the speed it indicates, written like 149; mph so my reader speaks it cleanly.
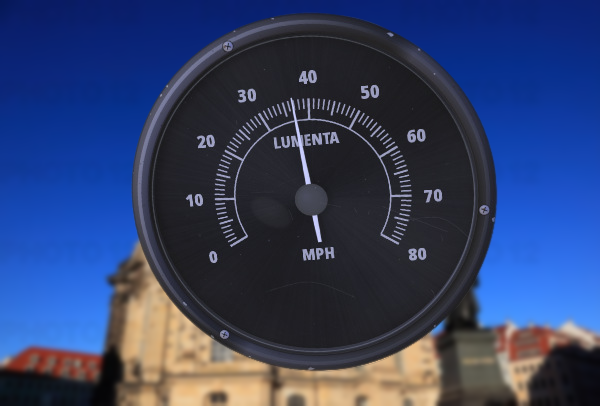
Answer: 37; mph
